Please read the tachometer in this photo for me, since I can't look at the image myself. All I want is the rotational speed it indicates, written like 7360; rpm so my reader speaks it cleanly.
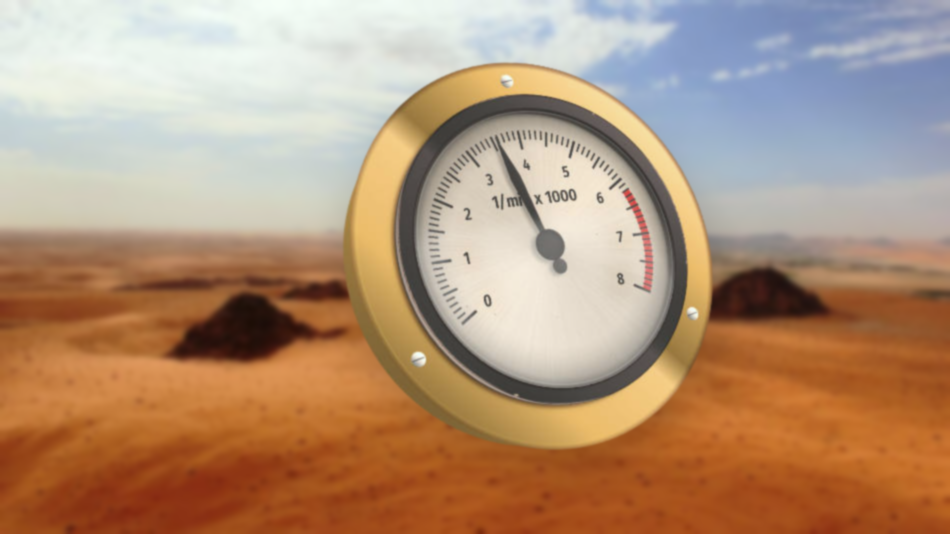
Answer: 3500; rpm
